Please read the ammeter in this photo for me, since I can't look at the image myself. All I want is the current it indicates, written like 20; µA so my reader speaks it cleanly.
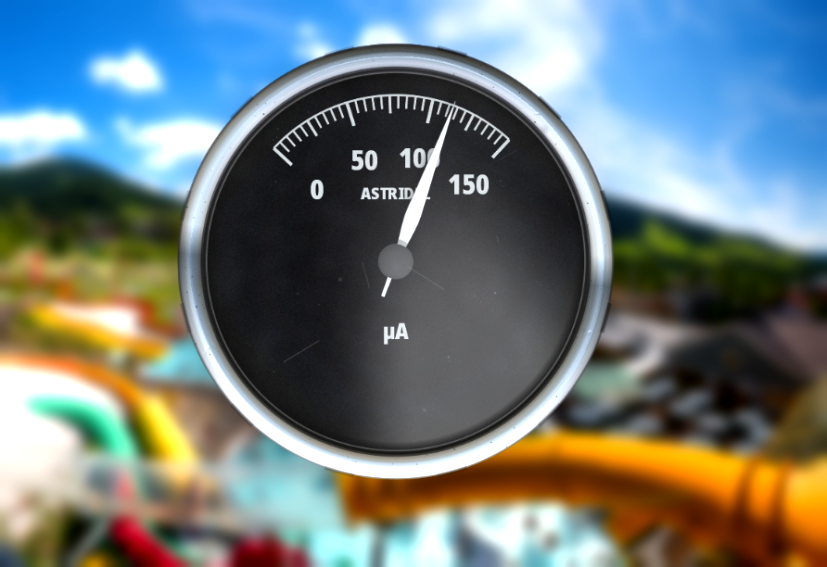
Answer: 112.5; µA
